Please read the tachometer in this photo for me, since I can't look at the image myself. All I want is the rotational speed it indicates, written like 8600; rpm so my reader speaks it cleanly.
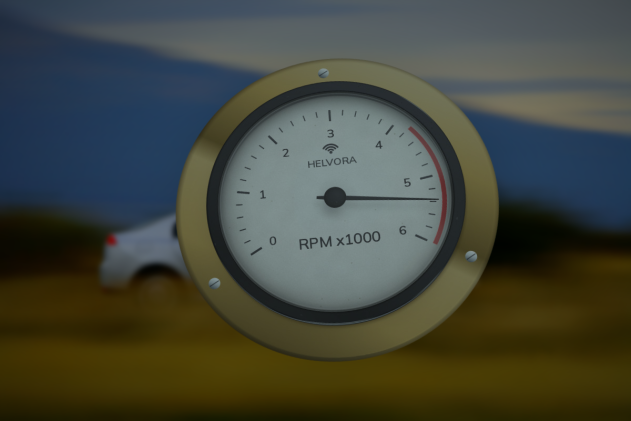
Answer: 5400; rpm
